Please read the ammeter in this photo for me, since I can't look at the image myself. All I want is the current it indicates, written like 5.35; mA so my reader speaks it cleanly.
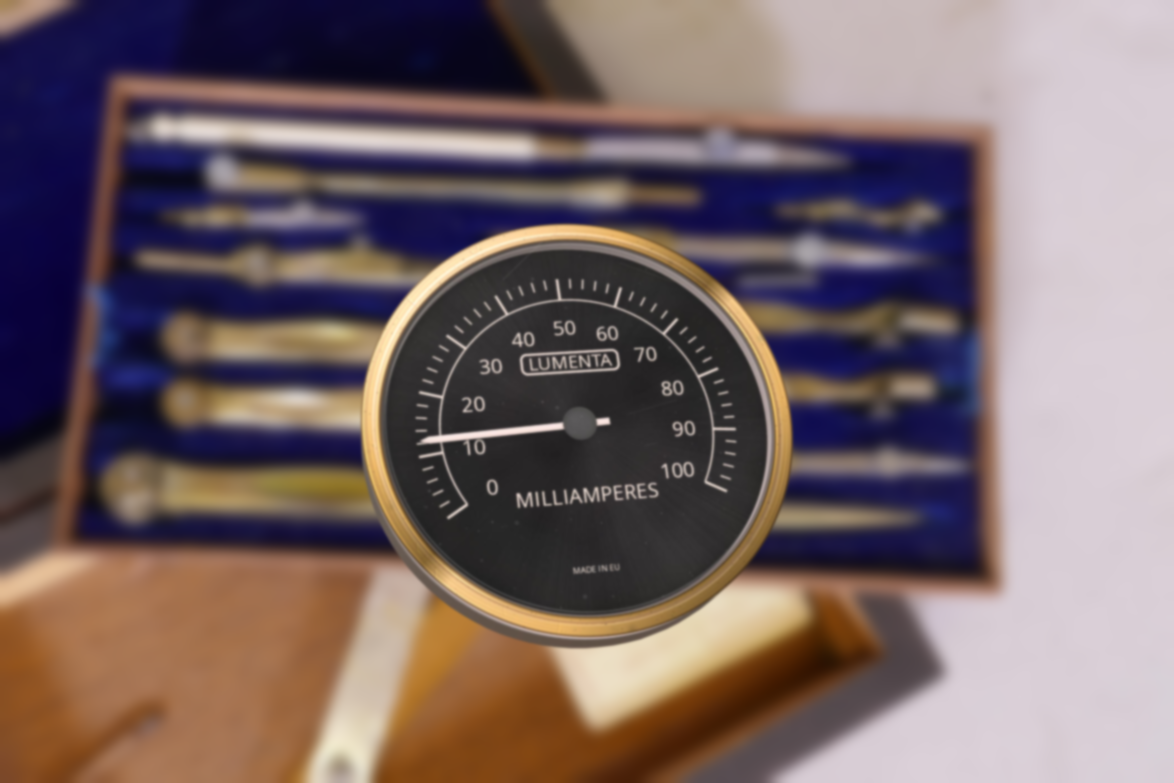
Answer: 12; mA
